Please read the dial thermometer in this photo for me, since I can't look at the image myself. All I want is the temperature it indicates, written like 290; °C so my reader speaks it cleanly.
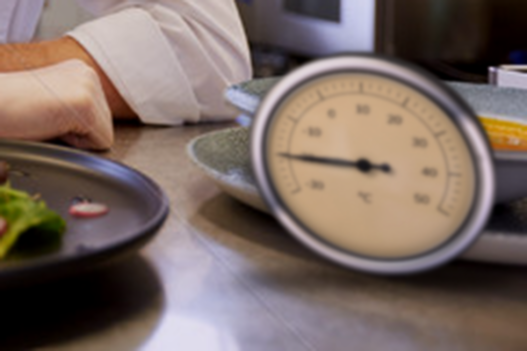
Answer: -20; °C
